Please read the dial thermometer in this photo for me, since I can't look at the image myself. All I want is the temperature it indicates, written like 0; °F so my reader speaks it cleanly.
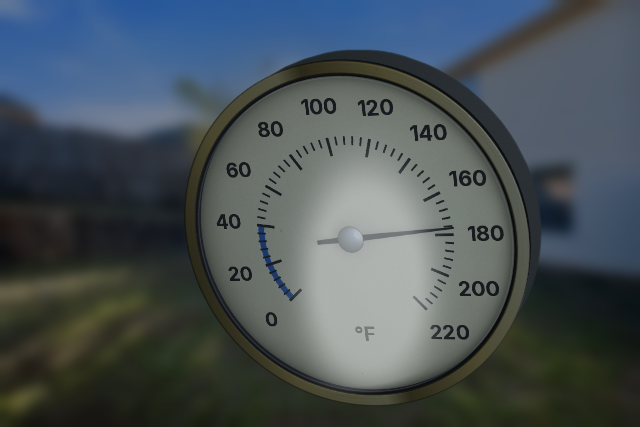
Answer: 176; °F
